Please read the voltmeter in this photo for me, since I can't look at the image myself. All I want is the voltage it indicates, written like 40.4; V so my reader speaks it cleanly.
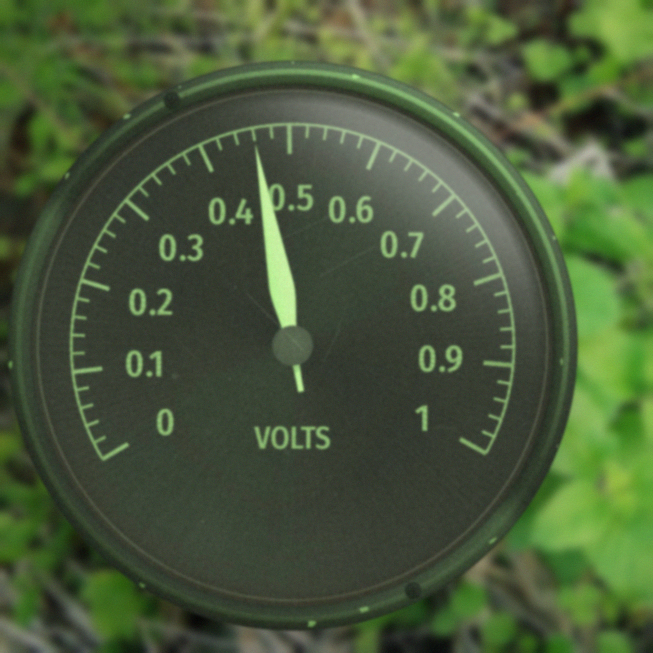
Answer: 0.46; V
